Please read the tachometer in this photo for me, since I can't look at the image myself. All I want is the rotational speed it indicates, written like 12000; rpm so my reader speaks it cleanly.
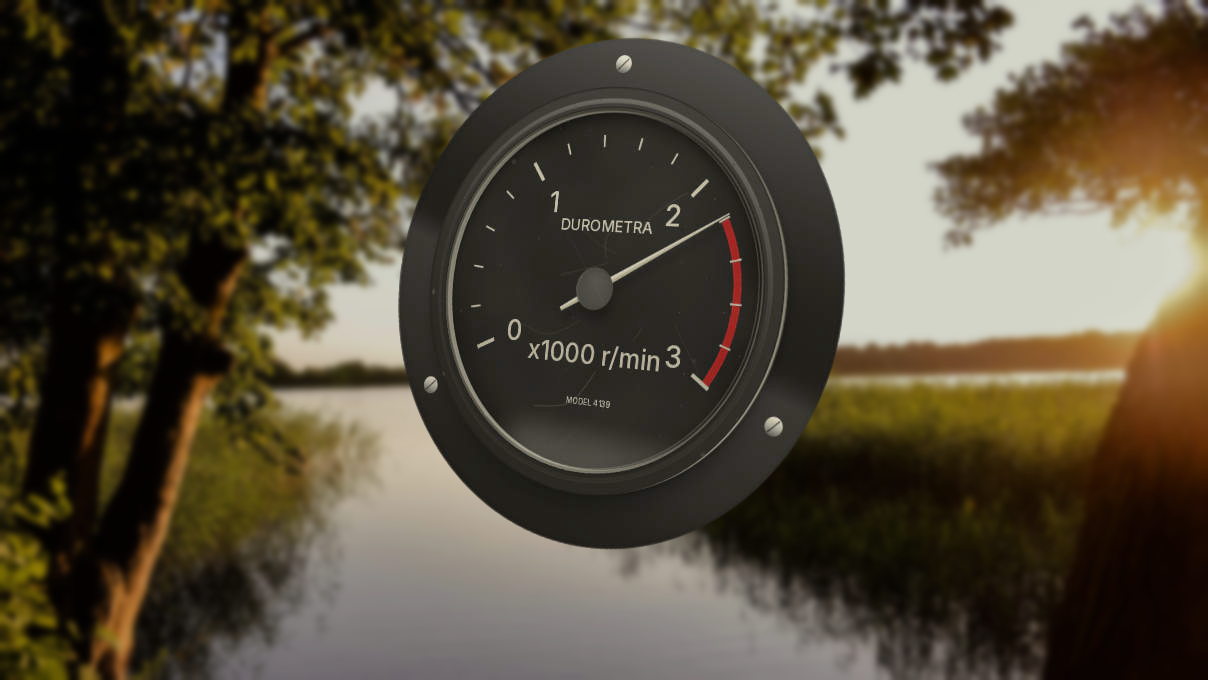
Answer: 2200; rpm
